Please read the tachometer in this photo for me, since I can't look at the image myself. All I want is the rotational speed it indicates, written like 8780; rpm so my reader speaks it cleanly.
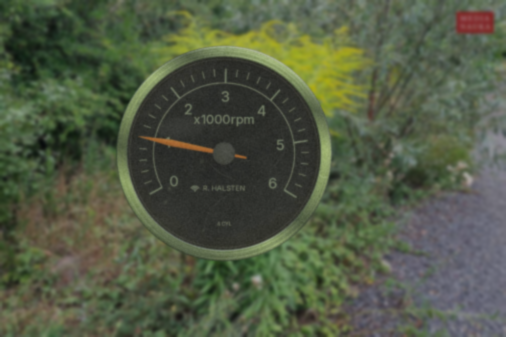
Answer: 1000; rpm
